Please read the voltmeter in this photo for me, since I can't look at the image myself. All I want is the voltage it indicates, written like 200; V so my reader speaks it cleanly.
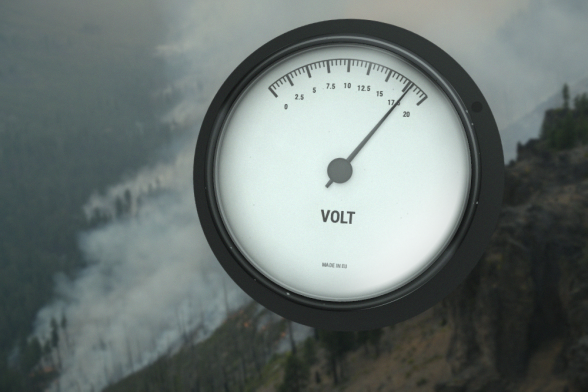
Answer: 18; V
